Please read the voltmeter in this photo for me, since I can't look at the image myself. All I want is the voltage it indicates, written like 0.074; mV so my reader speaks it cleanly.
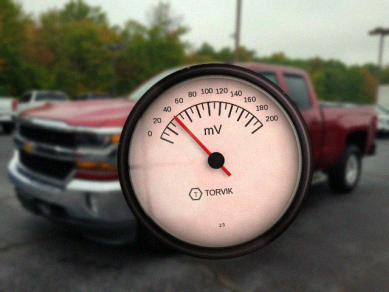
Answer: 40; mV
